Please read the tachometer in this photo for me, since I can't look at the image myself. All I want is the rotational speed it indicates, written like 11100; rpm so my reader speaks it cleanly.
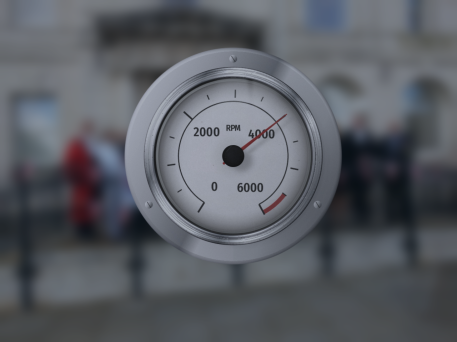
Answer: 4000; rpm
